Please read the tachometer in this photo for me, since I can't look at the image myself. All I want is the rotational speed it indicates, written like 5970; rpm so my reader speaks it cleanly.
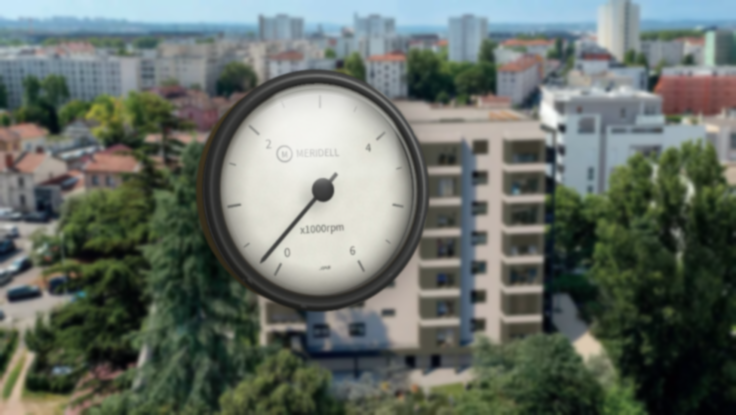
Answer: 250; rpm
